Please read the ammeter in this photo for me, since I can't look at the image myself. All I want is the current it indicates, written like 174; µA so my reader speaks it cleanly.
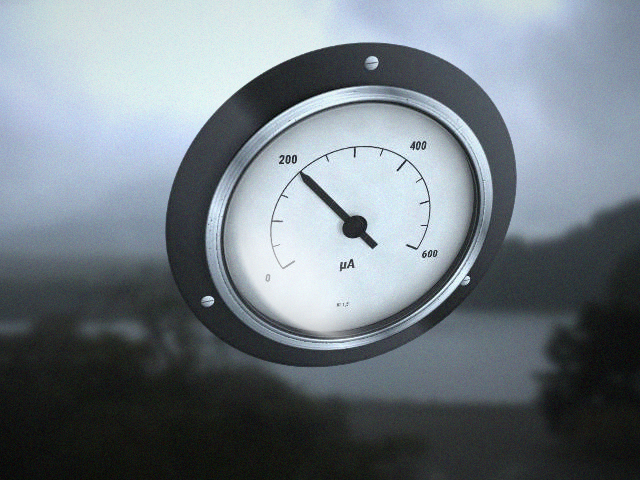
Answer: 200; µA
